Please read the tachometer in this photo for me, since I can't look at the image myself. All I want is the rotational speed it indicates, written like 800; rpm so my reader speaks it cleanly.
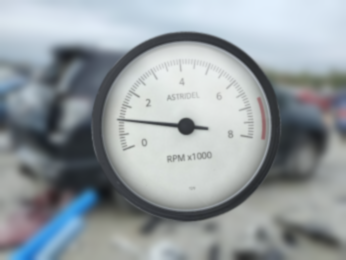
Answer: 1000; rpm
